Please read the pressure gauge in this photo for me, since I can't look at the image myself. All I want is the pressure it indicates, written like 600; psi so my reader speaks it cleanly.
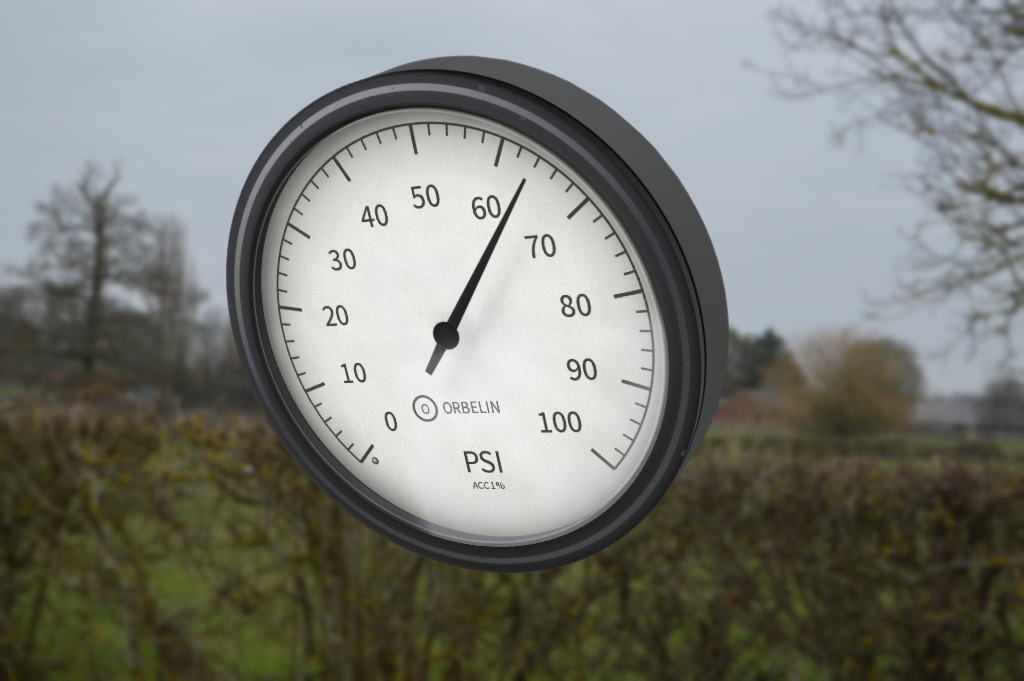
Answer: 64; psi
